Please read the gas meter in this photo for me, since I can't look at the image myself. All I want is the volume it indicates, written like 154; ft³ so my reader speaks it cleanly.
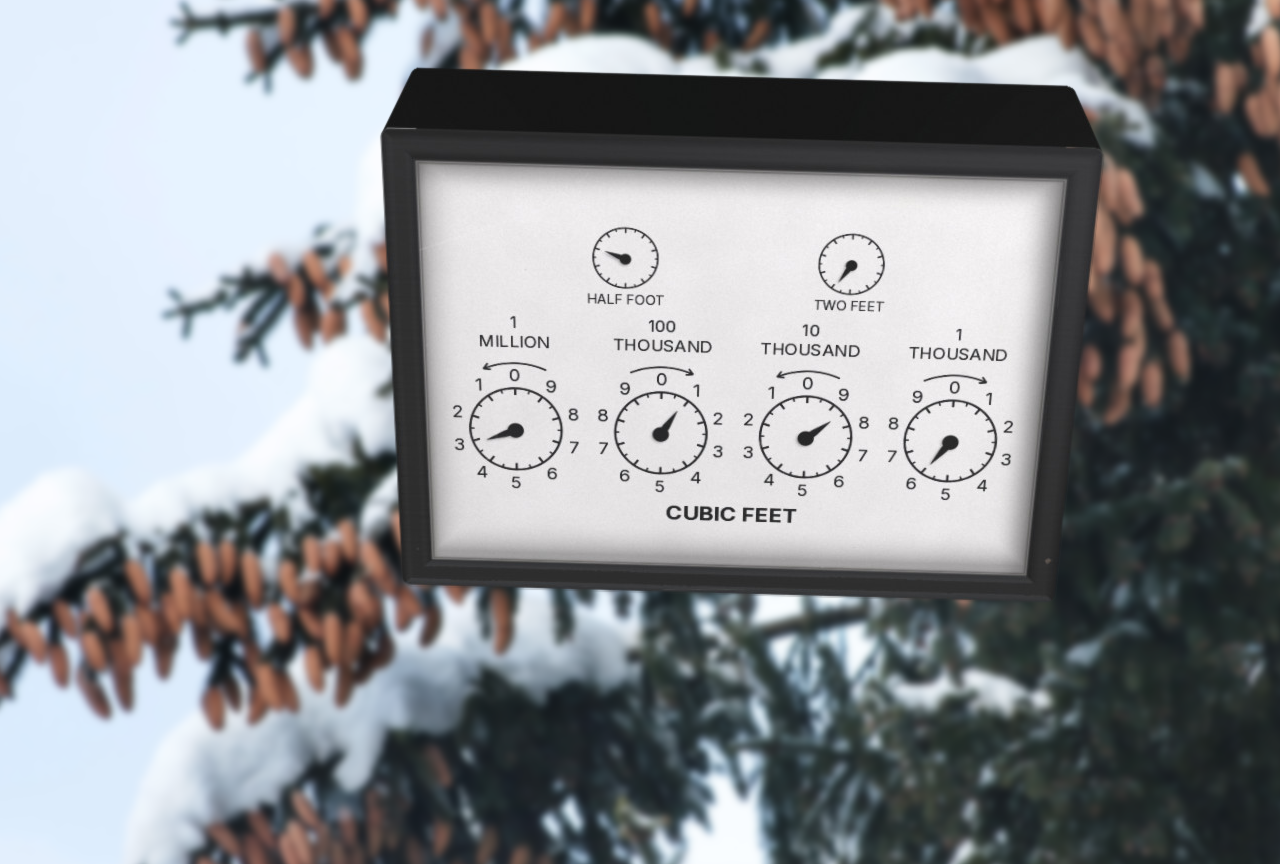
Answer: 308600; ft³
